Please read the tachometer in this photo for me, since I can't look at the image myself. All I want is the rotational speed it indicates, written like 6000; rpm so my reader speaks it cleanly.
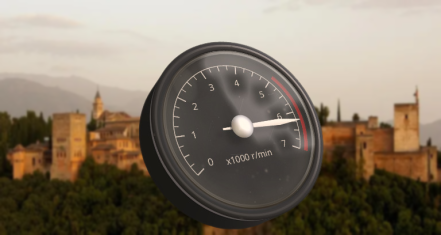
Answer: 6250; rpm
